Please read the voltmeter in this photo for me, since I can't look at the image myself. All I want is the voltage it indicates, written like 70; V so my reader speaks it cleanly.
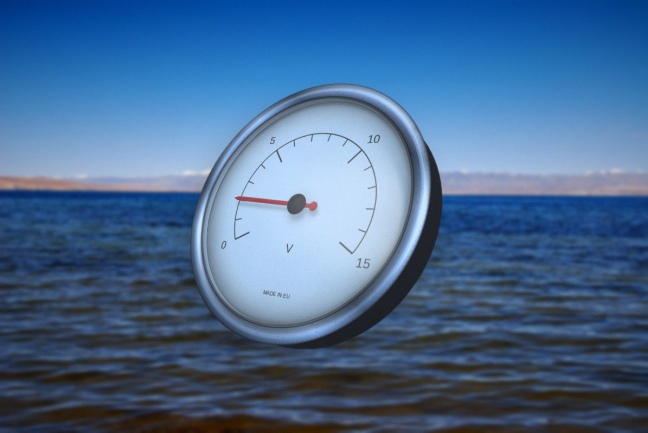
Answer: 2; V
